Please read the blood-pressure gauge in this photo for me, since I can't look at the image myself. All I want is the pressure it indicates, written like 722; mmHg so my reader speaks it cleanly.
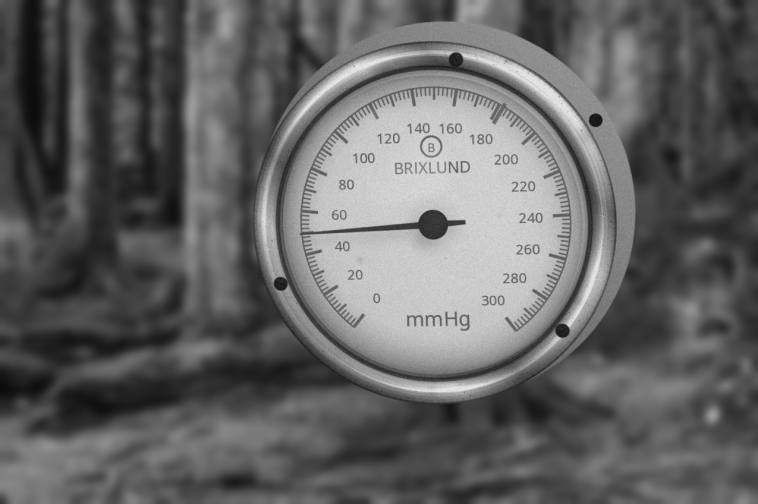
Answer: 50; mmHg
